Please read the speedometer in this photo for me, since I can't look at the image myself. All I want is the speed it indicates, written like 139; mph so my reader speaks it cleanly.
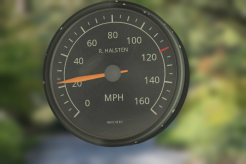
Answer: 22.5; mph
